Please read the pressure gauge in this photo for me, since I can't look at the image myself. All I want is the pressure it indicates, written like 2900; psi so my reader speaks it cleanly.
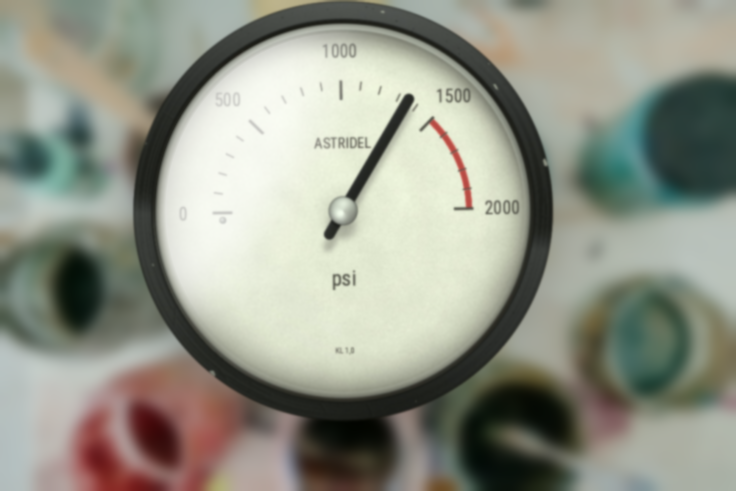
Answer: 1350; psi
